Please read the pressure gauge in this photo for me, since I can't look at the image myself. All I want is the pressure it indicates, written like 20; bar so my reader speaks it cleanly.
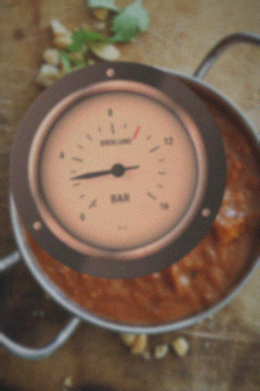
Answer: 2.5; bar
